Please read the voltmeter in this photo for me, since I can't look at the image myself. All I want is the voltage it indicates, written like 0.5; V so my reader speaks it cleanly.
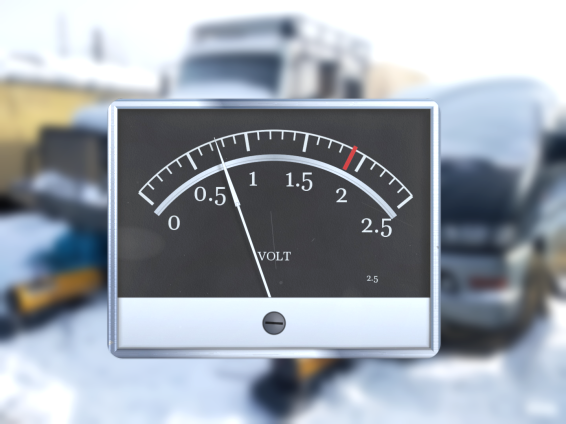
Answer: 0.75; V
